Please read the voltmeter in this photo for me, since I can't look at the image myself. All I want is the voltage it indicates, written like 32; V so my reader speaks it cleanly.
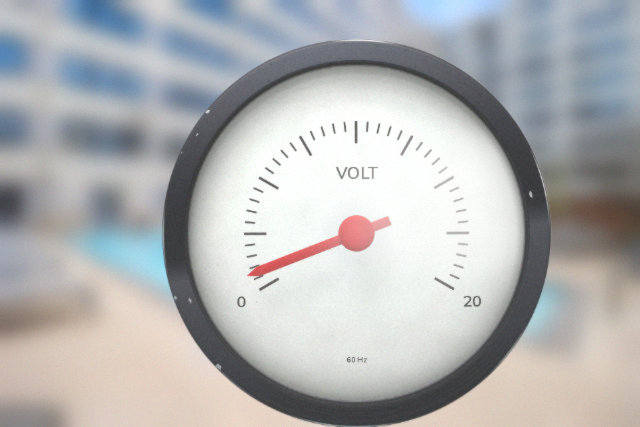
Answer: 0.75; V
